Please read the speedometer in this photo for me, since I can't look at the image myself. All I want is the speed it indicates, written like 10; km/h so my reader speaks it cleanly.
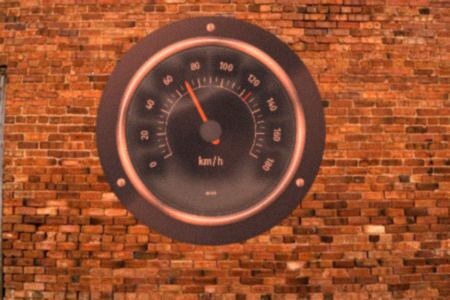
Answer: 70; km/h
